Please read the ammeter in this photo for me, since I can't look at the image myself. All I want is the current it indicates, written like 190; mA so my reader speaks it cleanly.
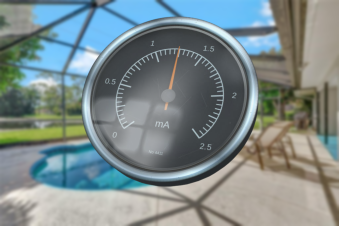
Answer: 1.25; mA
